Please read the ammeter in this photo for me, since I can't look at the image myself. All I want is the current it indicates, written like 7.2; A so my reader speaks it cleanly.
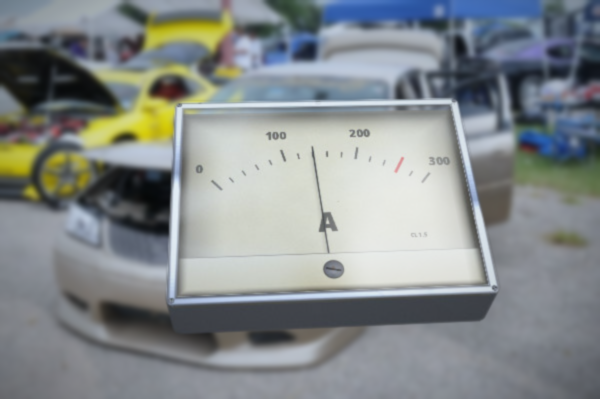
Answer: 140; A
